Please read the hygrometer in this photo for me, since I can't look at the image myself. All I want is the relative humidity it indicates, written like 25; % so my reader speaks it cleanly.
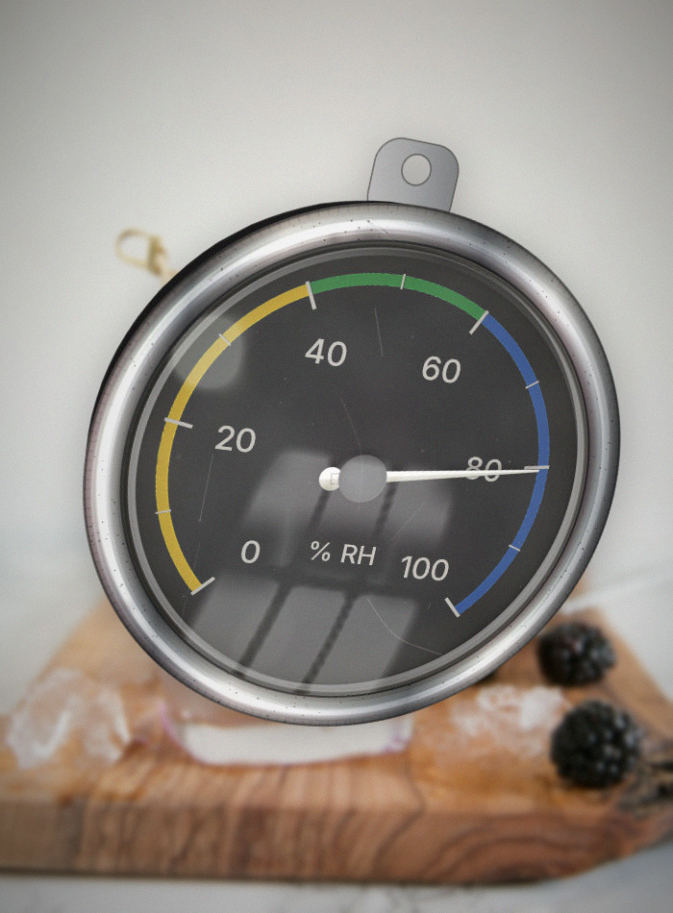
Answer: 80; %
